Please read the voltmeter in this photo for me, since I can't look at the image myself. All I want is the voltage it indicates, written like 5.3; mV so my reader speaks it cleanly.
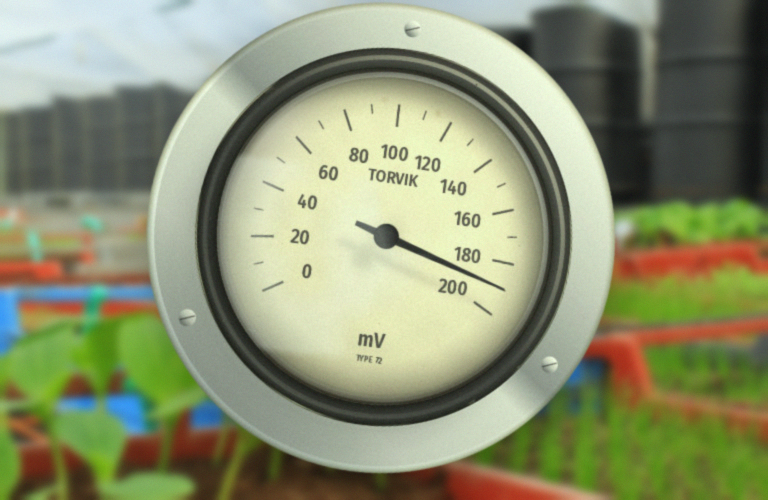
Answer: 190; mV
